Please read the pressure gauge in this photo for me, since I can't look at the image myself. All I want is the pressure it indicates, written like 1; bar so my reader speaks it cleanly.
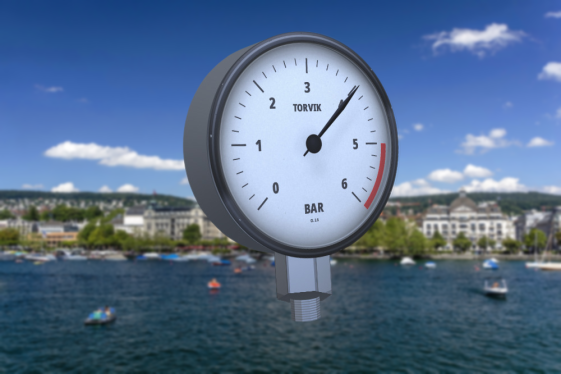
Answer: 4; bar
